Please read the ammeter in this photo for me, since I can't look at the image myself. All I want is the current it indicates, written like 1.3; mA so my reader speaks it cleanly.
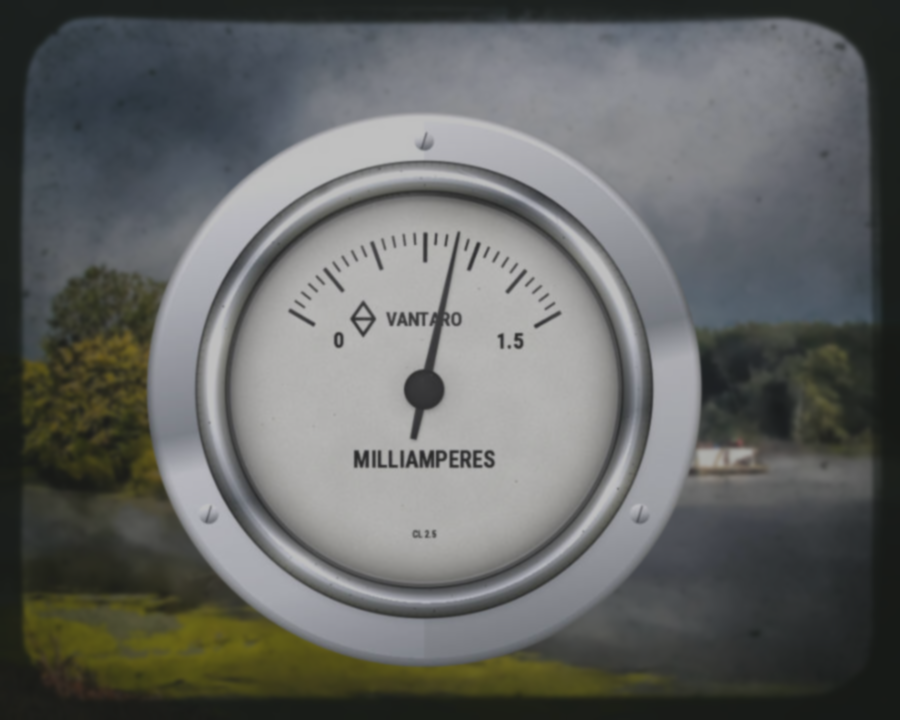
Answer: 0.9; mA
